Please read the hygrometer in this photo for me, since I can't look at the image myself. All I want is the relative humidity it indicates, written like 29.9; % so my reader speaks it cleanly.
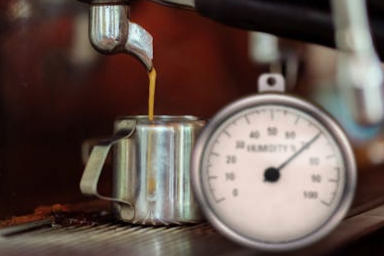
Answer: 70; %
